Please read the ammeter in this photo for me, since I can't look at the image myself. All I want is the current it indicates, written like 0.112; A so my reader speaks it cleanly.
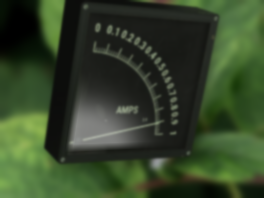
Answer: 0.9; A
